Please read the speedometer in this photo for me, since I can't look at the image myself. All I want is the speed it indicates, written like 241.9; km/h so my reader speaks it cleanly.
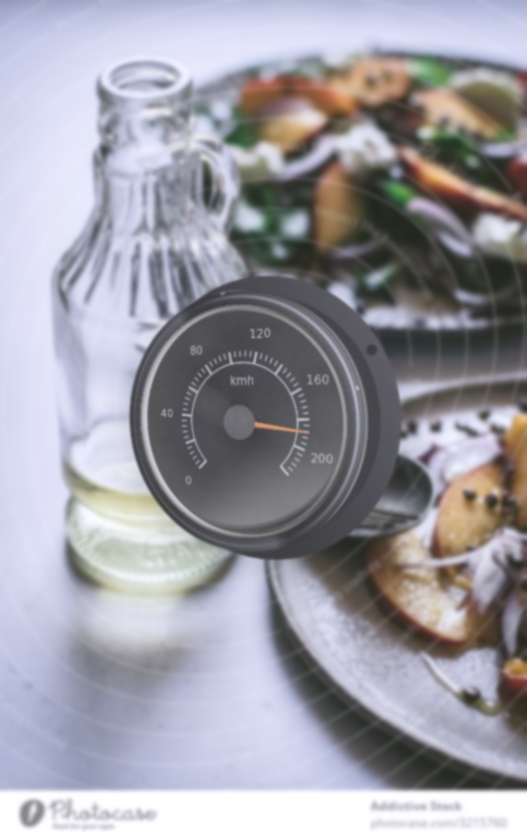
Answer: 188; km/h
